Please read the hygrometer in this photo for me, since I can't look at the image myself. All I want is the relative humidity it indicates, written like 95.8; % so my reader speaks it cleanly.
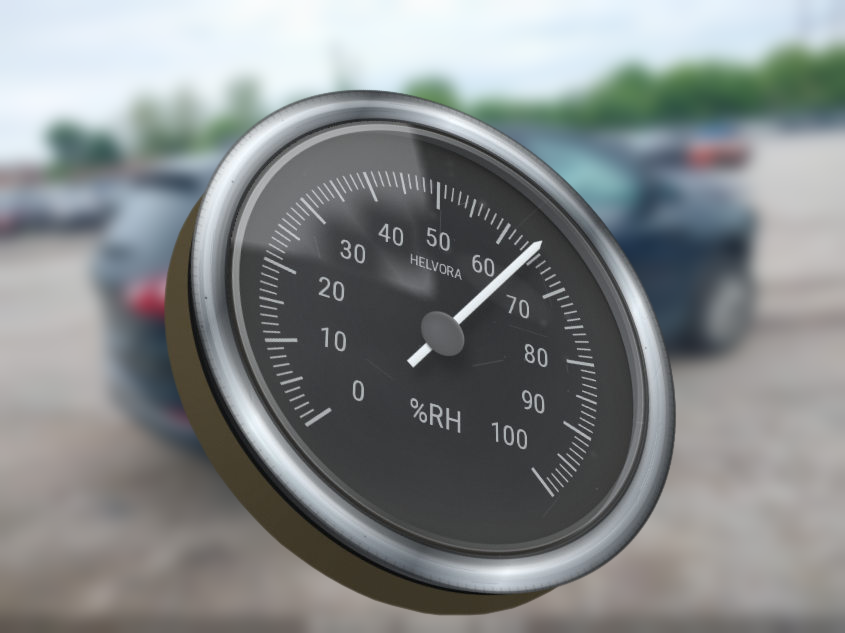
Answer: 64; %
